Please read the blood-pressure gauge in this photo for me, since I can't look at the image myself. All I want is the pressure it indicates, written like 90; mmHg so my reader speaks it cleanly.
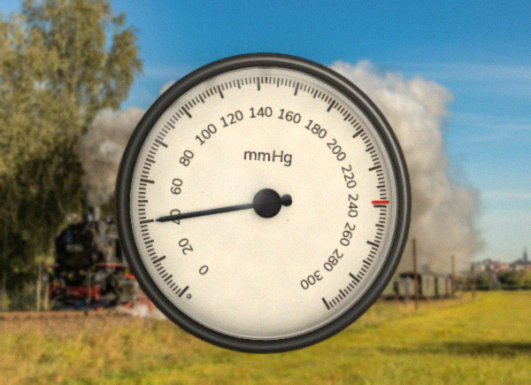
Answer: 40; mmHg
